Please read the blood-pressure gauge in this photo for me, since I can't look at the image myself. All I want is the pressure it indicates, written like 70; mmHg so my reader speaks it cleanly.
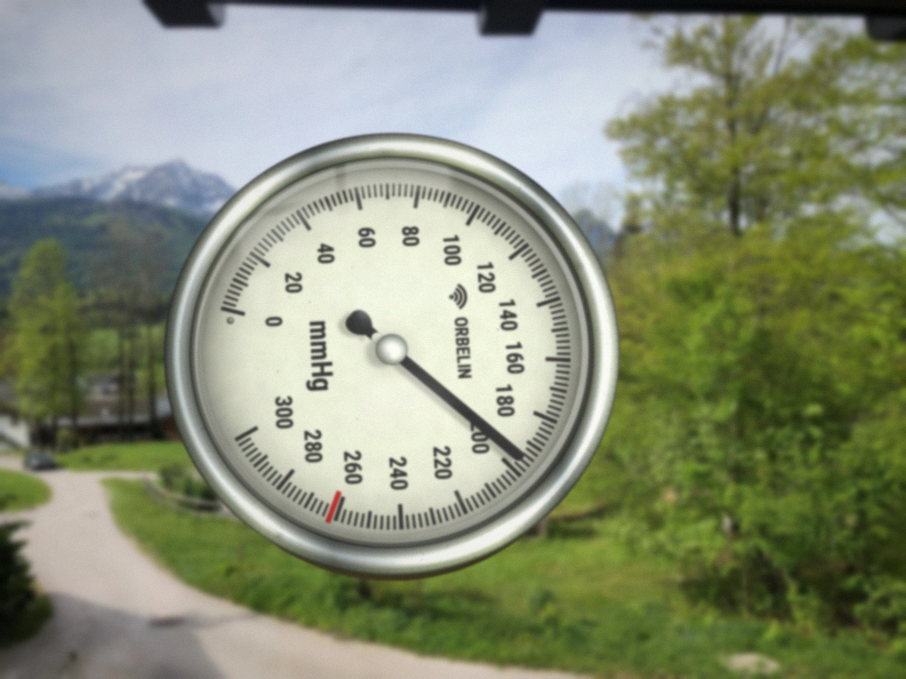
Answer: 196; mmHg
